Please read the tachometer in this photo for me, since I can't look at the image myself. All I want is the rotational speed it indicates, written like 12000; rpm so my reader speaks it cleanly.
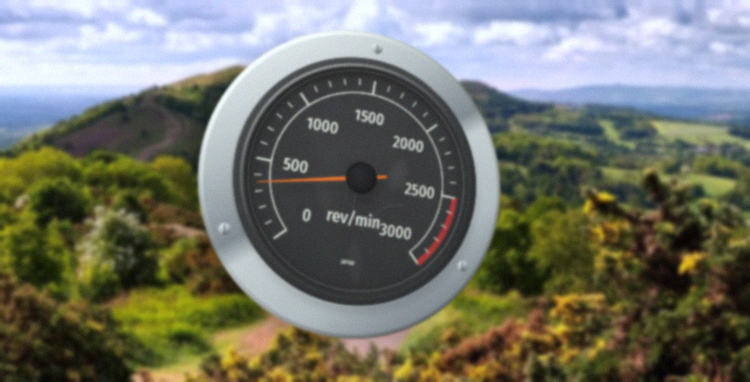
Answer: 350; rpm
